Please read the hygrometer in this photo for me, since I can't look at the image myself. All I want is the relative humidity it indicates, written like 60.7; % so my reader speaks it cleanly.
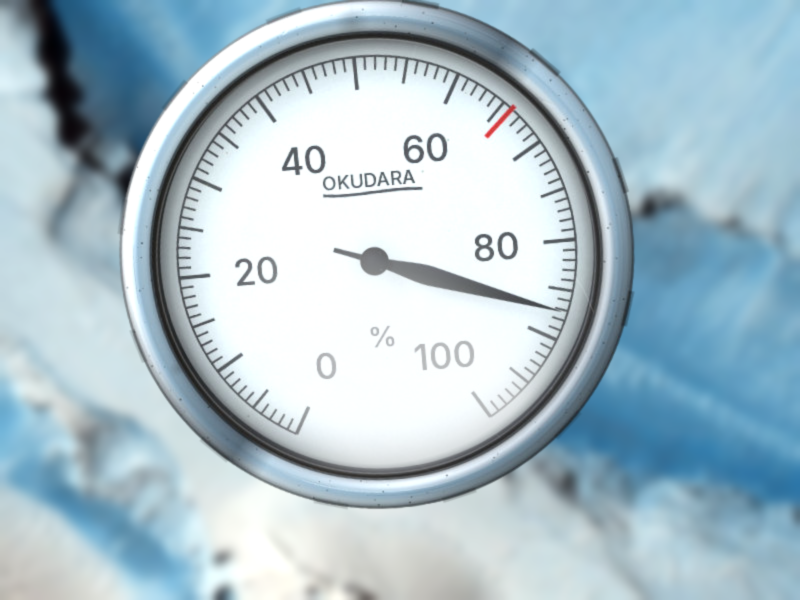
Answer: 87; %
